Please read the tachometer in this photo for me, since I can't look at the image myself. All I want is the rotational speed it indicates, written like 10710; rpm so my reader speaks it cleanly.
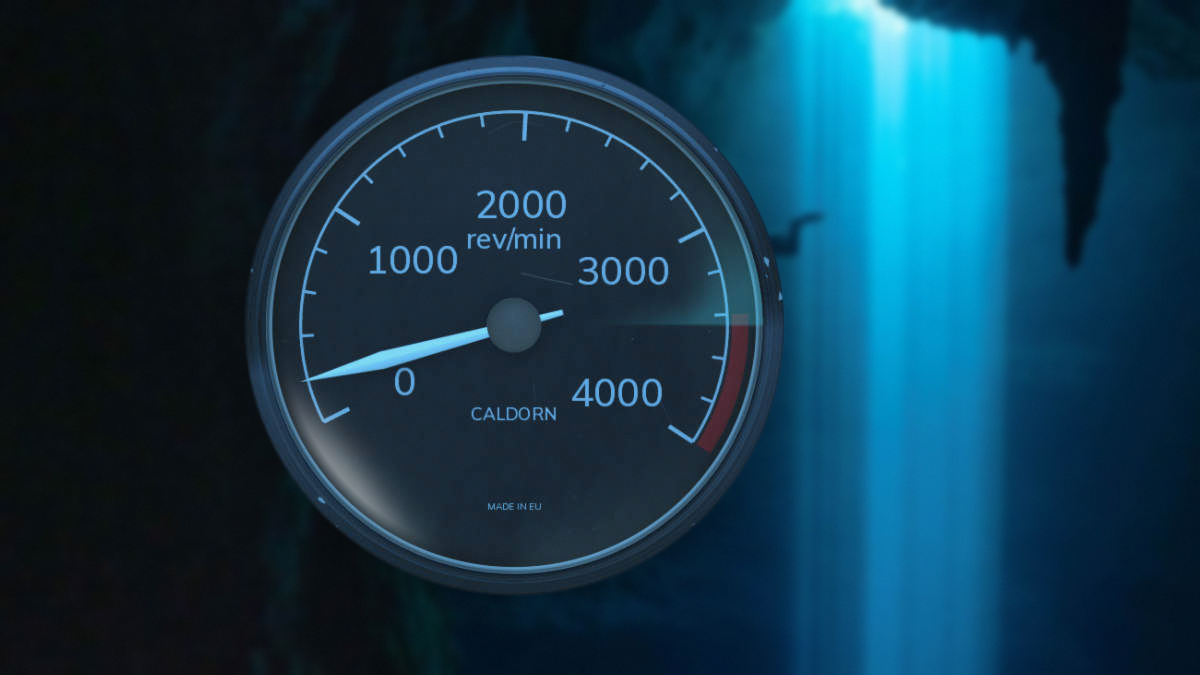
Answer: 200; rpm
